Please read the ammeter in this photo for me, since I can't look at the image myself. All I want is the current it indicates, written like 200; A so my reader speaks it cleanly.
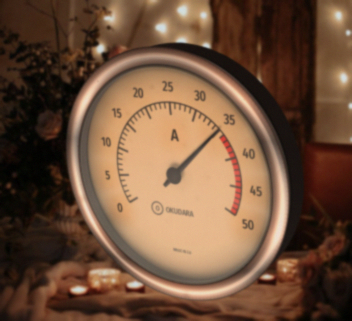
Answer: 35; A
